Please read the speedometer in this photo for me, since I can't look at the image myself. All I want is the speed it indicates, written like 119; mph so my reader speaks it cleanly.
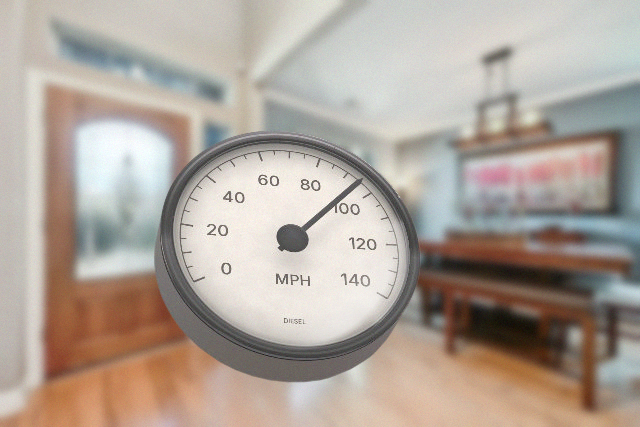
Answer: 95; mph
